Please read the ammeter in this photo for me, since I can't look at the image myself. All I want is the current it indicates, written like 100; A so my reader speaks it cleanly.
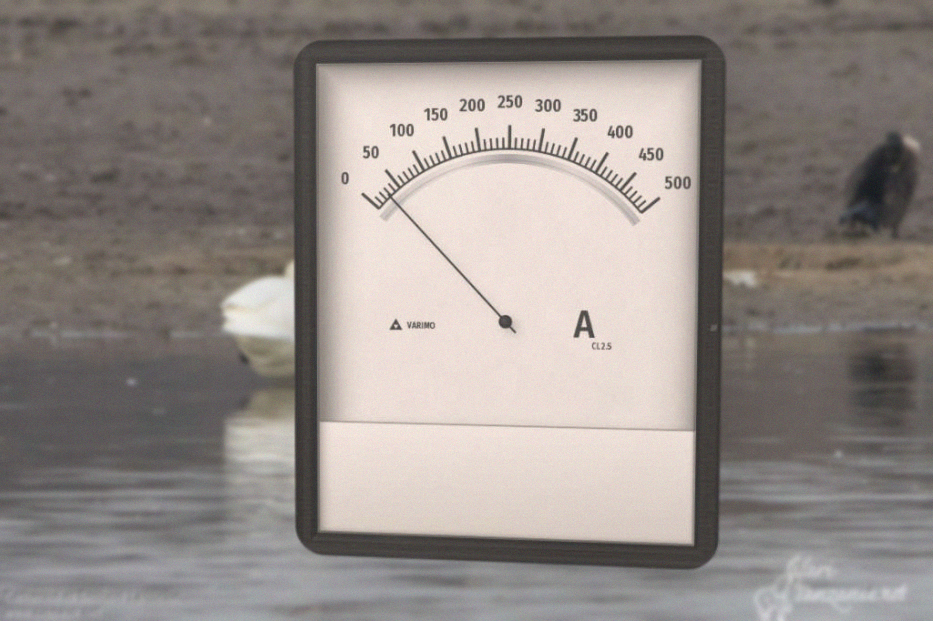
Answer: 30; A
